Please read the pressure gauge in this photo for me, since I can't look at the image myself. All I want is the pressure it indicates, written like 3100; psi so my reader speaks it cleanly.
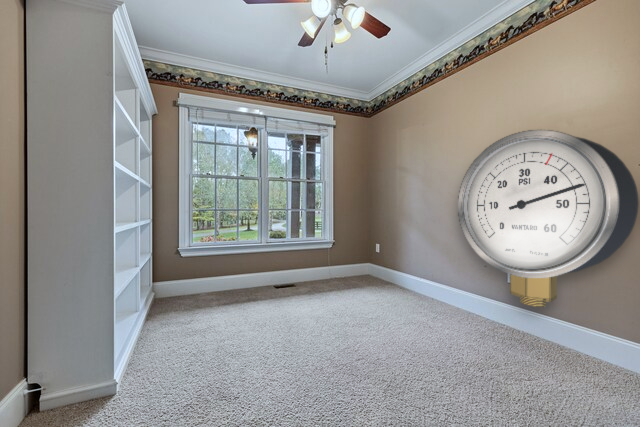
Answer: 46; psi
